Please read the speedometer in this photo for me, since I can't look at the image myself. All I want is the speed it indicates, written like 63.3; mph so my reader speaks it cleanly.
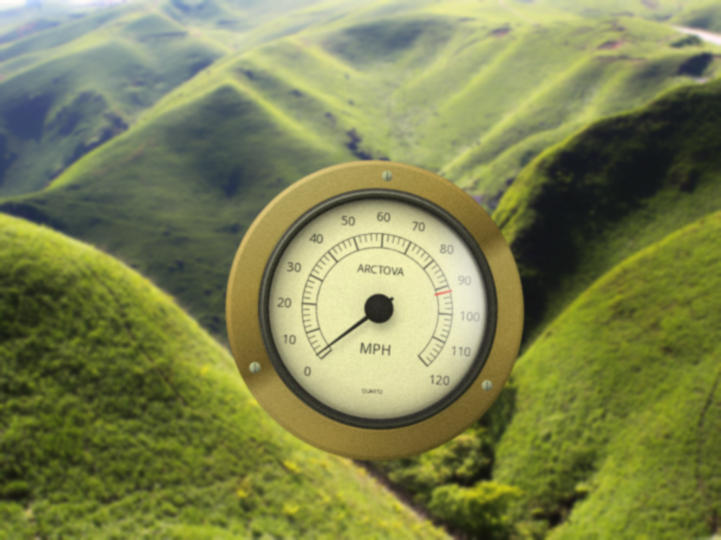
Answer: 2; mph
